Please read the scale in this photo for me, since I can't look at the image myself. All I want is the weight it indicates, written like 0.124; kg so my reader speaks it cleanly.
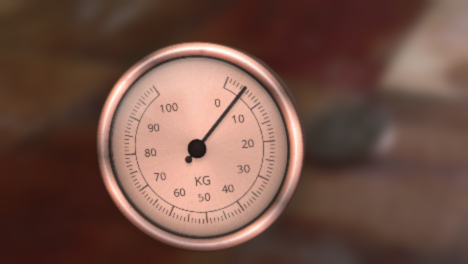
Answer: 5; kg
